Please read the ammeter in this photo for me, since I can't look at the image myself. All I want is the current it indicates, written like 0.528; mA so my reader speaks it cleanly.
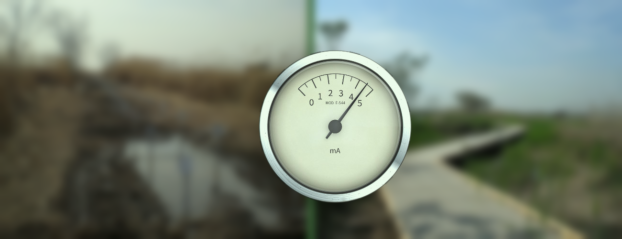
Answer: 4.5; mA
